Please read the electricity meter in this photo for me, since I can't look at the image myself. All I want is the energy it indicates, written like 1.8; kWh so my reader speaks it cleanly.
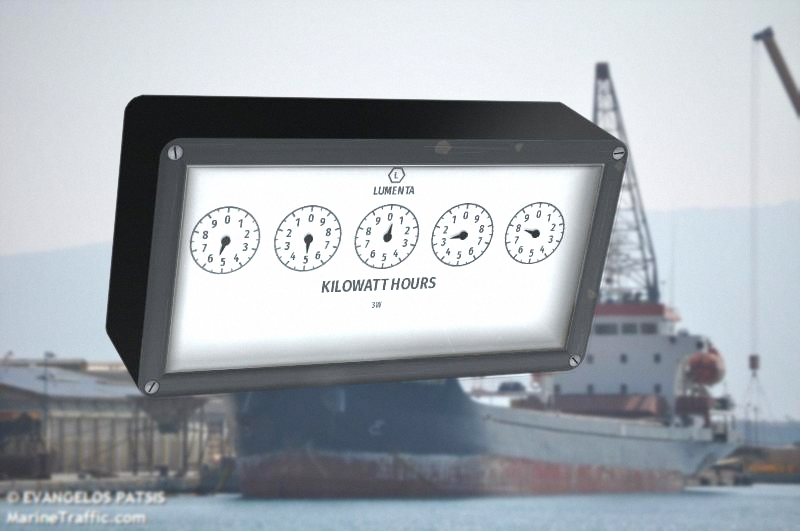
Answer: 55028; kWh
